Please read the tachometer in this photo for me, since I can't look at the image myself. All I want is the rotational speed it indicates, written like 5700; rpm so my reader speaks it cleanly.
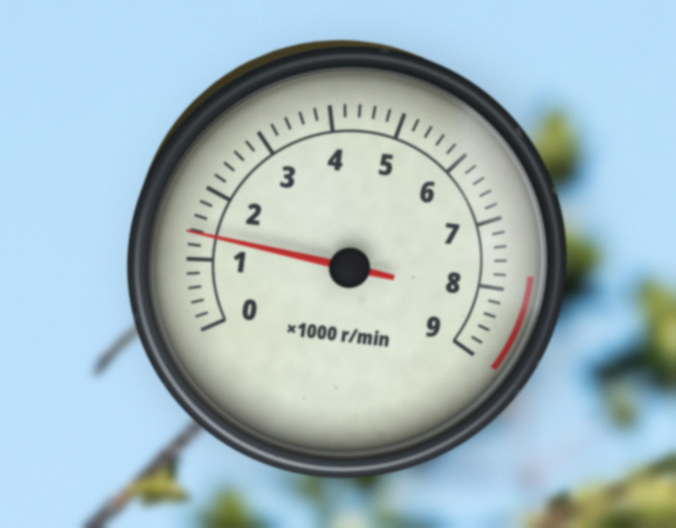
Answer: 1400; rpm
